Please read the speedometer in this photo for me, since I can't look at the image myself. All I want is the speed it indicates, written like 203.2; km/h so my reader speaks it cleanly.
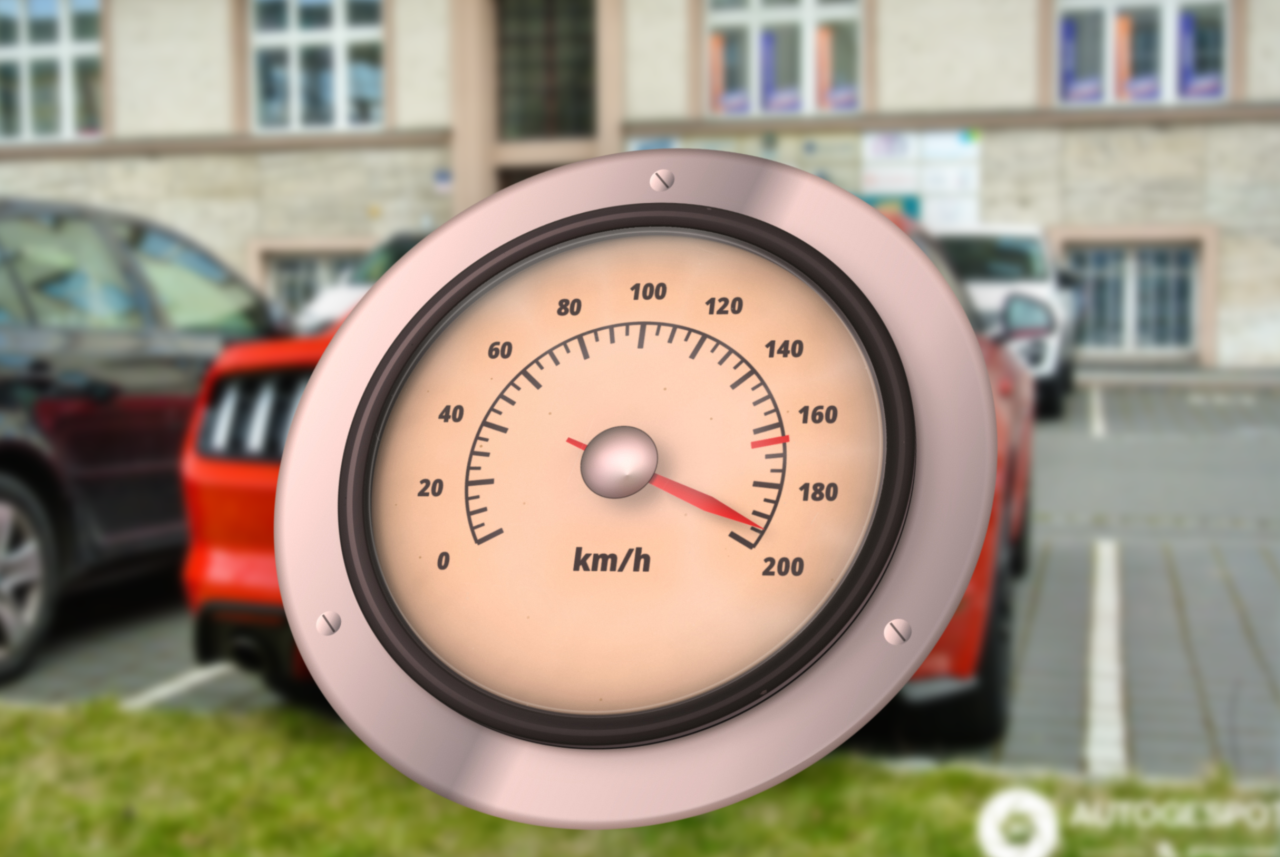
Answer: 195; km/h
